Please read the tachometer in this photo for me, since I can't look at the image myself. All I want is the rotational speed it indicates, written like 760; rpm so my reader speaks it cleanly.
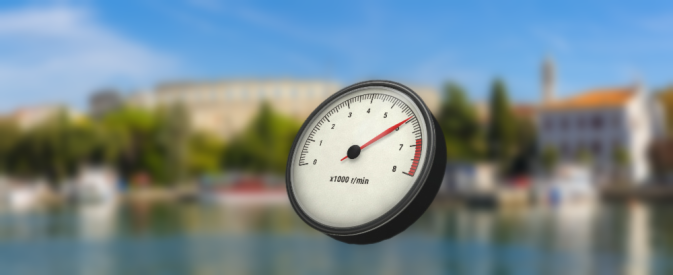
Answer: 6000; rpm
